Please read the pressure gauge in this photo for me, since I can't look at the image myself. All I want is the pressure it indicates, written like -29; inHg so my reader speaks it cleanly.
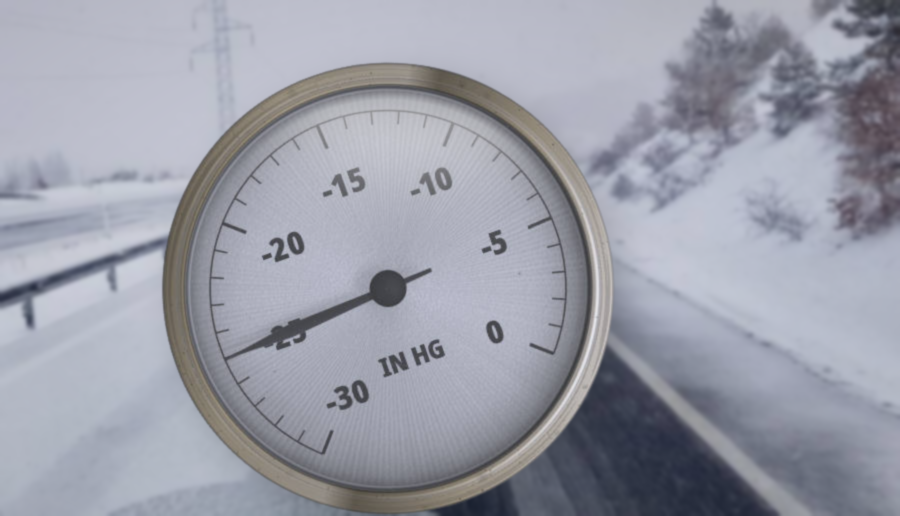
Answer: -25; inHg
